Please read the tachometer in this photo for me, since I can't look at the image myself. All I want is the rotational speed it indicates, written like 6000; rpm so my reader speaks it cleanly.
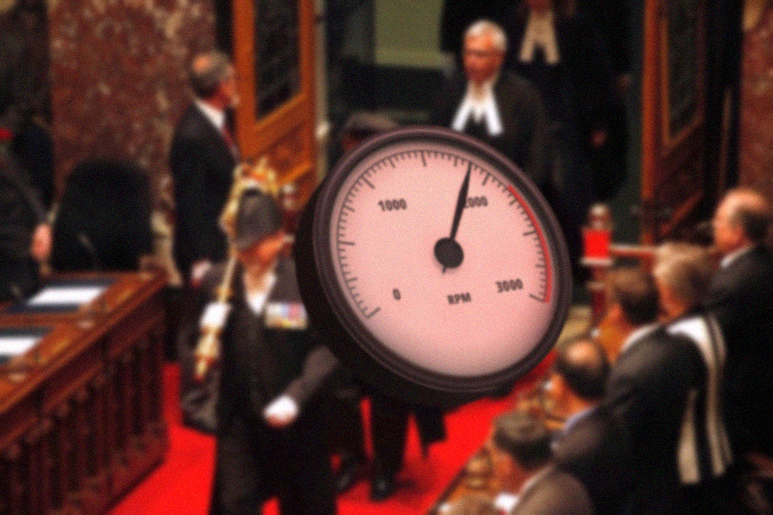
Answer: 1850; rpm
